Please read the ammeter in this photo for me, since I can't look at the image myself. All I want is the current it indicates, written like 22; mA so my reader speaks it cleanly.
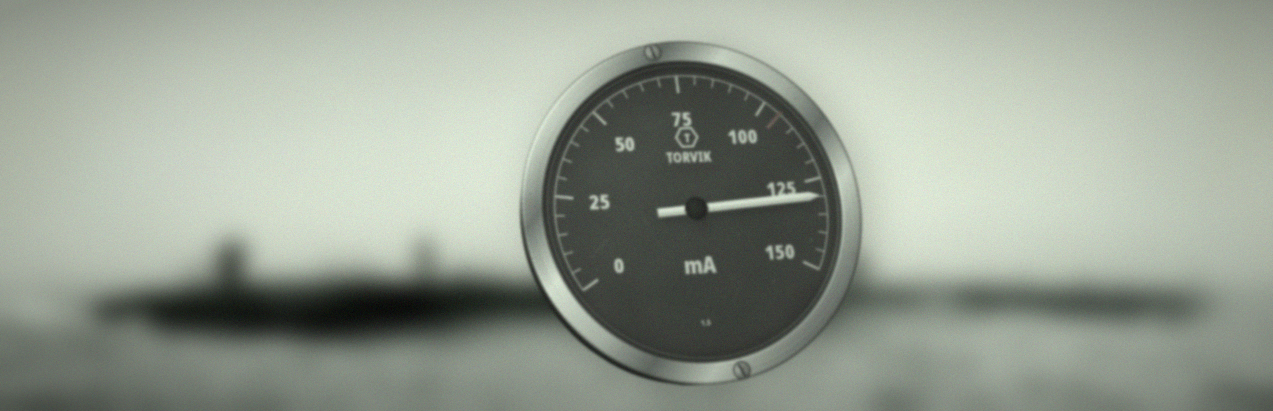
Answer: 130; mA
